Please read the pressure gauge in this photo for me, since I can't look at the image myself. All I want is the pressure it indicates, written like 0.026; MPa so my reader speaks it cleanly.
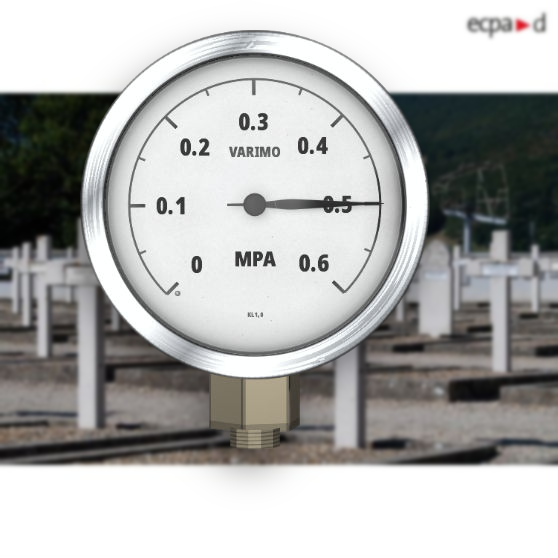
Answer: 0.5; MPa
